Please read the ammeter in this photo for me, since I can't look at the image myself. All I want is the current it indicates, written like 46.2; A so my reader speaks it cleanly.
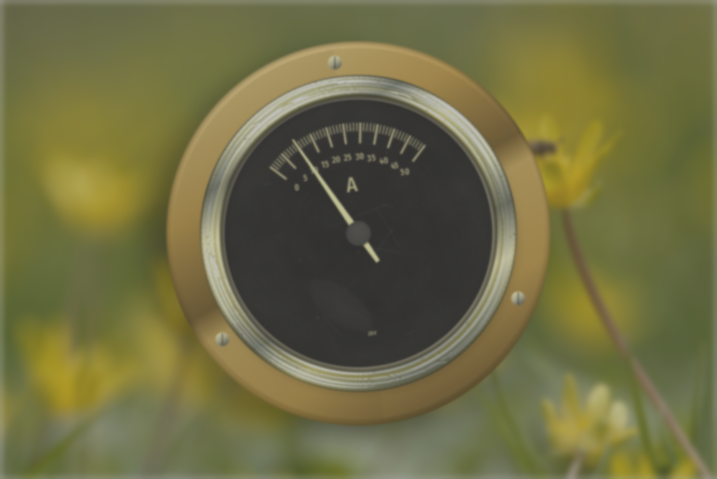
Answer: 10; A
